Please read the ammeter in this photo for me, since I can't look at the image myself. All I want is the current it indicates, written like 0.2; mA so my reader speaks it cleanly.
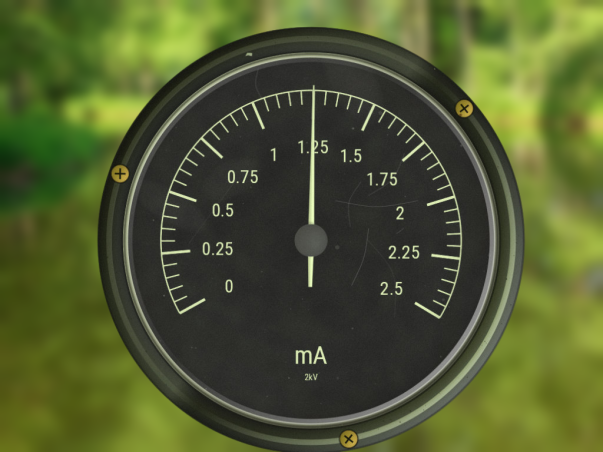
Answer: 1.25; mA
